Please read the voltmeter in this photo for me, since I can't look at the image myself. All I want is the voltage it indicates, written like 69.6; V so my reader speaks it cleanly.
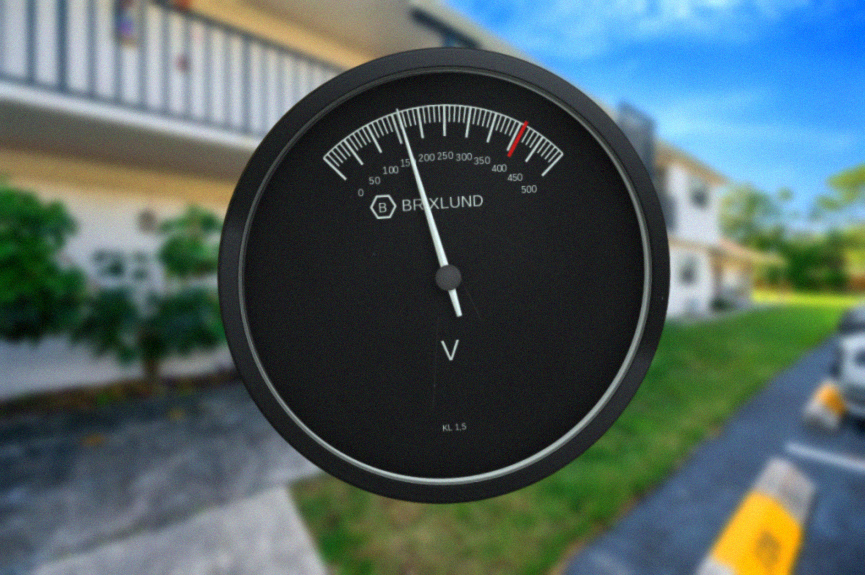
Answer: 160; V
